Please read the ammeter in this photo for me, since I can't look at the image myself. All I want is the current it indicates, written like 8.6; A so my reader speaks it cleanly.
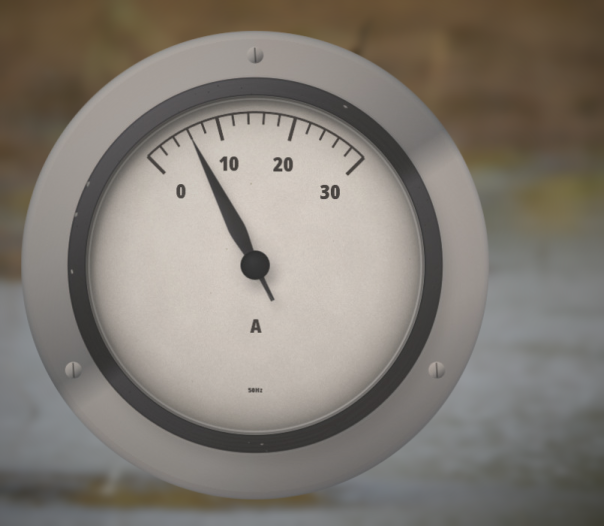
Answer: 6; A
